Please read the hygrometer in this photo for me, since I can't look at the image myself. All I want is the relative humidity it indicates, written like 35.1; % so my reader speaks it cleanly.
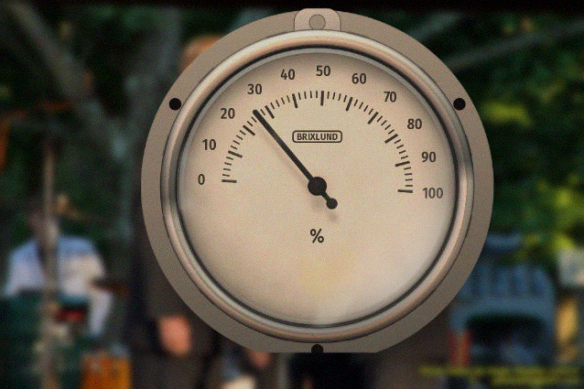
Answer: 26; %
